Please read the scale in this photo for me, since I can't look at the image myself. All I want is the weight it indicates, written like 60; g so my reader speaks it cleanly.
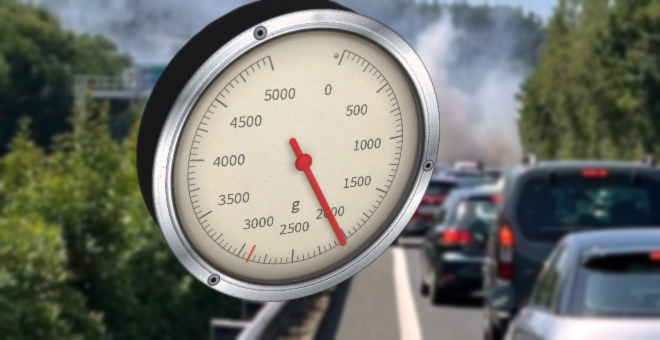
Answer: 2050; g
